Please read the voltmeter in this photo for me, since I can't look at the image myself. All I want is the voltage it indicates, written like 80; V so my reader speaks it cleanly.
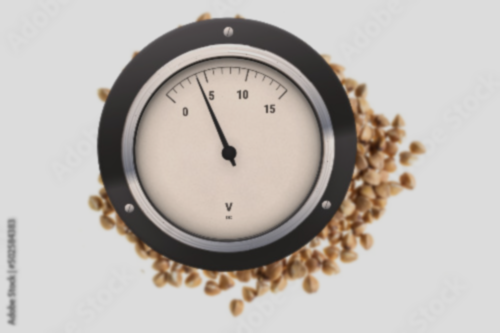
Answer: 4; V
